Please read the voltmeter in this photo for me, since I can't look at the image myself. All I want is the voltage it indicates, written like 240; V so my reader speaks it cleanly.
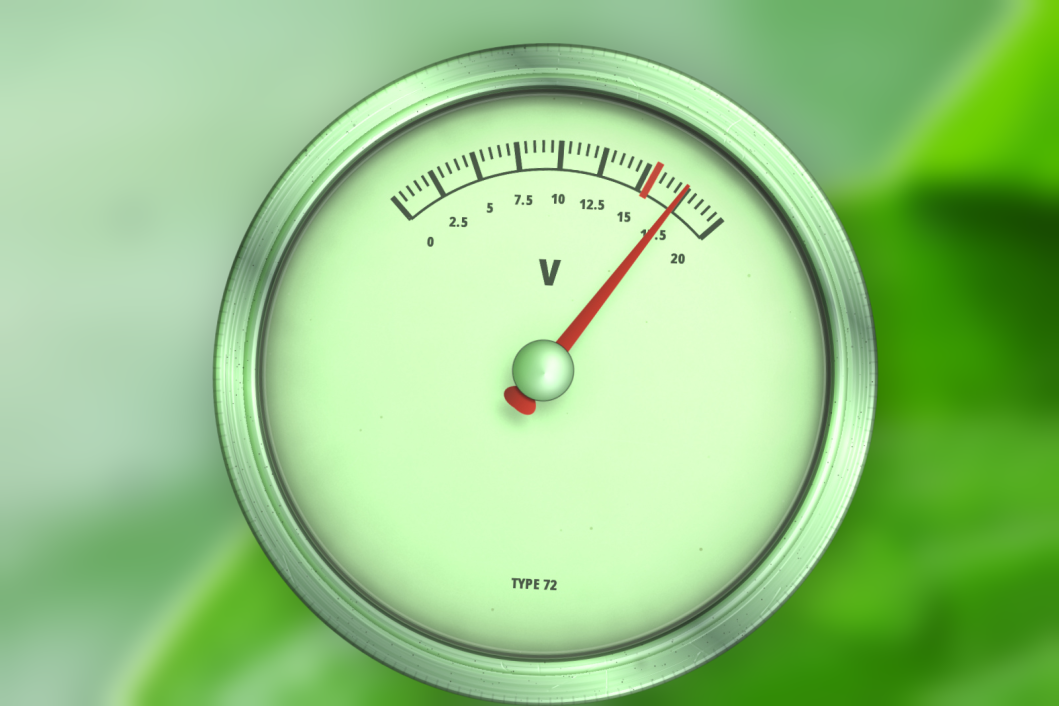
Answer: 17.5; V
